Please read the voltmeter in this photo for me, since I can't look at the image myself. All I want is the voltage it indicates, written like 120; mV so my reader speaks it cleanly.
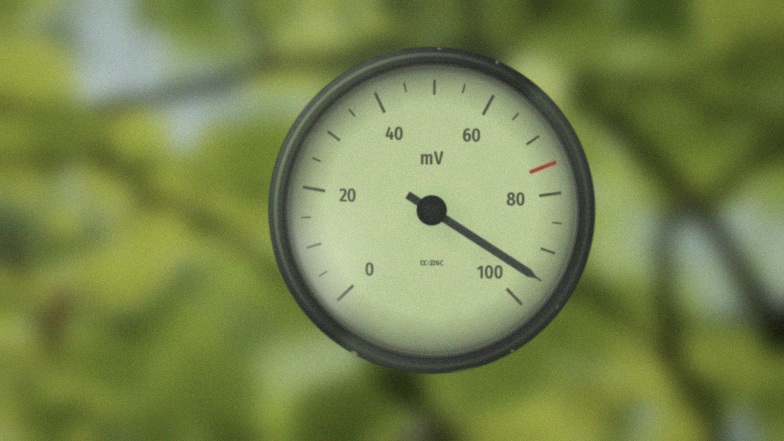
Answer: 95; mV
